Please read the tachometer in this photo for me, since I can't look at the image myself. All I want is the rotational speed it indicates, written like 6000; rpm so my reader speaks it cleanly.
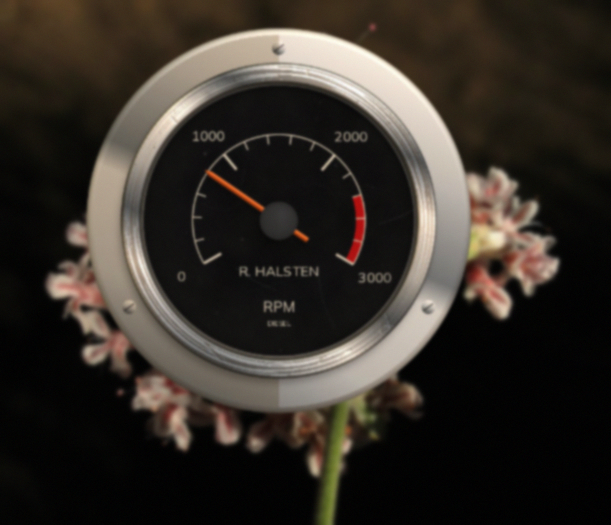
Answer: 800; rpm
